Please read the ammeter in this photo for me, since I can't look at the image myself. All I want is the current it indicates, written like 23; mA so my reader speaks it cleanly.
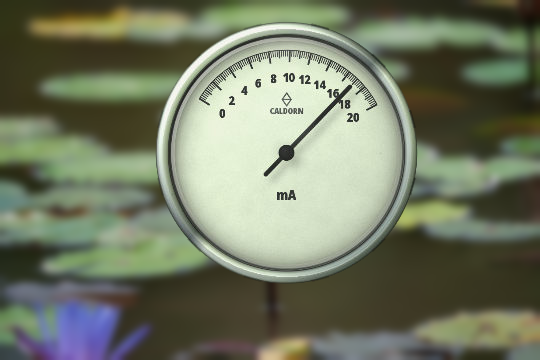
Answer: 17; mA
